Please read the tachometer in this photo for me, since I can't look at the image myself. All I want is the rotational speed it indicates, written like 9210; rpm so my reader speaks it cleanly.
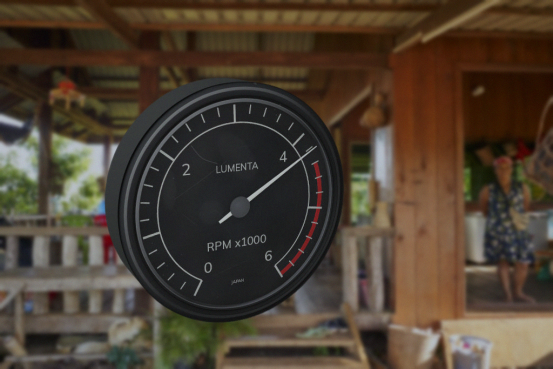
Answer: 4200; rpm
